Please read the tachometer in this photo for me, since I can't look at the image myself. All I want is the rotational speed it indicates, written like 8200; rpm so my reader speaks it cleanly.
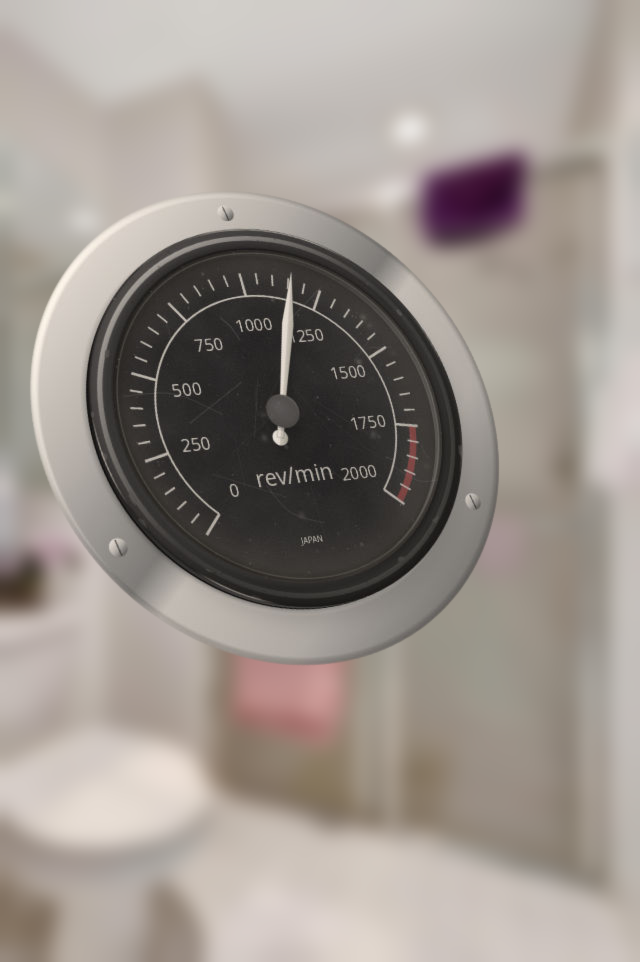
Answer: 1150; rpm
